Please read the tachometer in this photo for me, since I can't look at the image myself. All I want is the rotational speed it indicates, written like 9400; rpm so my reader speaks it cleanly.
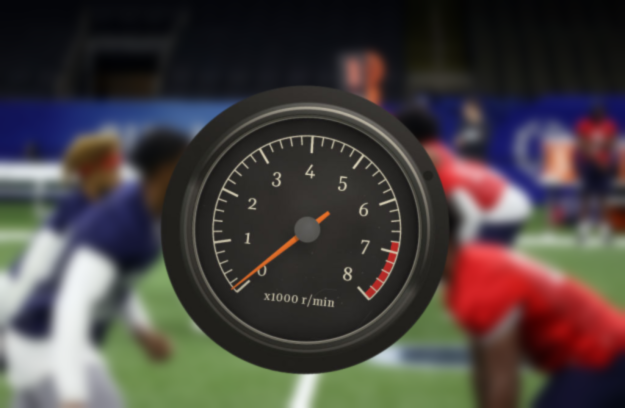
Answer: 100; rpm
